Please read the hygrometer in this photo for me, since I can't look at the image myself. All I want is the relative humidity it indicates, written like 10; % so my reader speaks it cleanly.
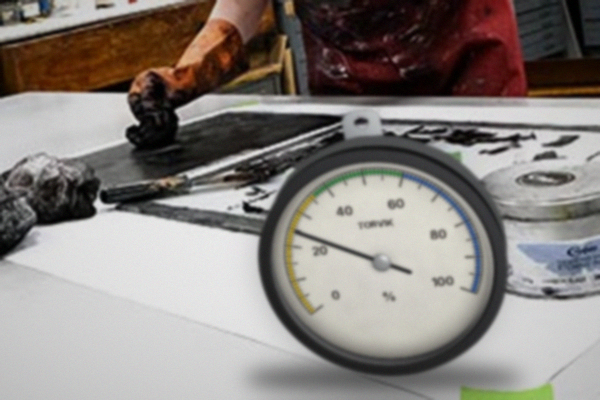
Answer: 25; %
